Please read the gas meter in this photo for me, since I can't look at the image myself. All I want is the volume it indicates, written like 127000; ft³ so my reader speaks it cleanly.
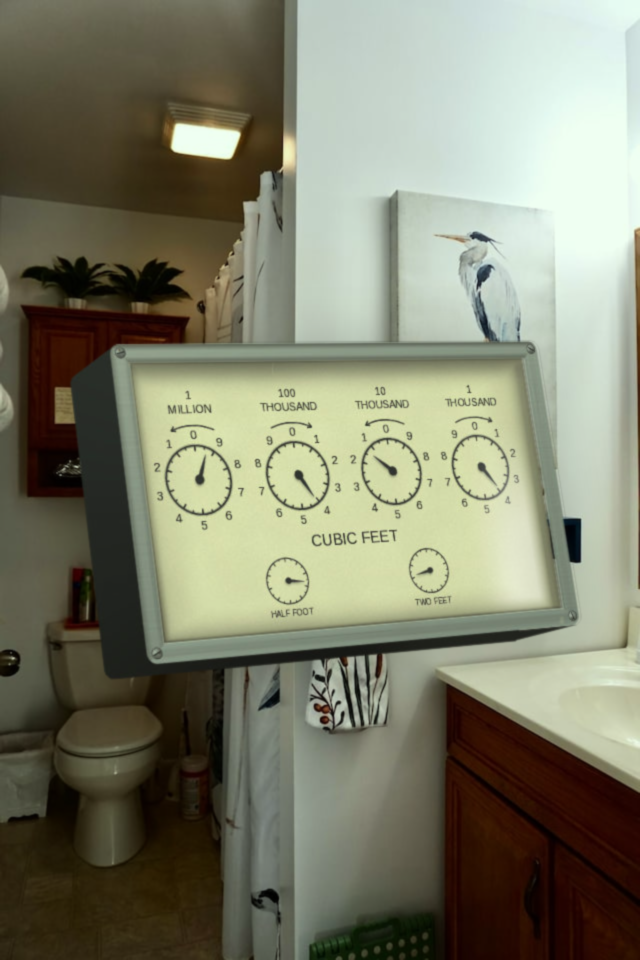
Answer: 941400; ft³
